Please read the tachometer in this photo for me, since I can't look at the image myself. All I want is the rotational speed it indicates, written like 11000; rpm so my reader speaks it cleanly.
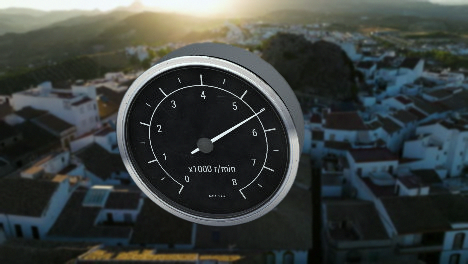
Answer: 5500; rpm
